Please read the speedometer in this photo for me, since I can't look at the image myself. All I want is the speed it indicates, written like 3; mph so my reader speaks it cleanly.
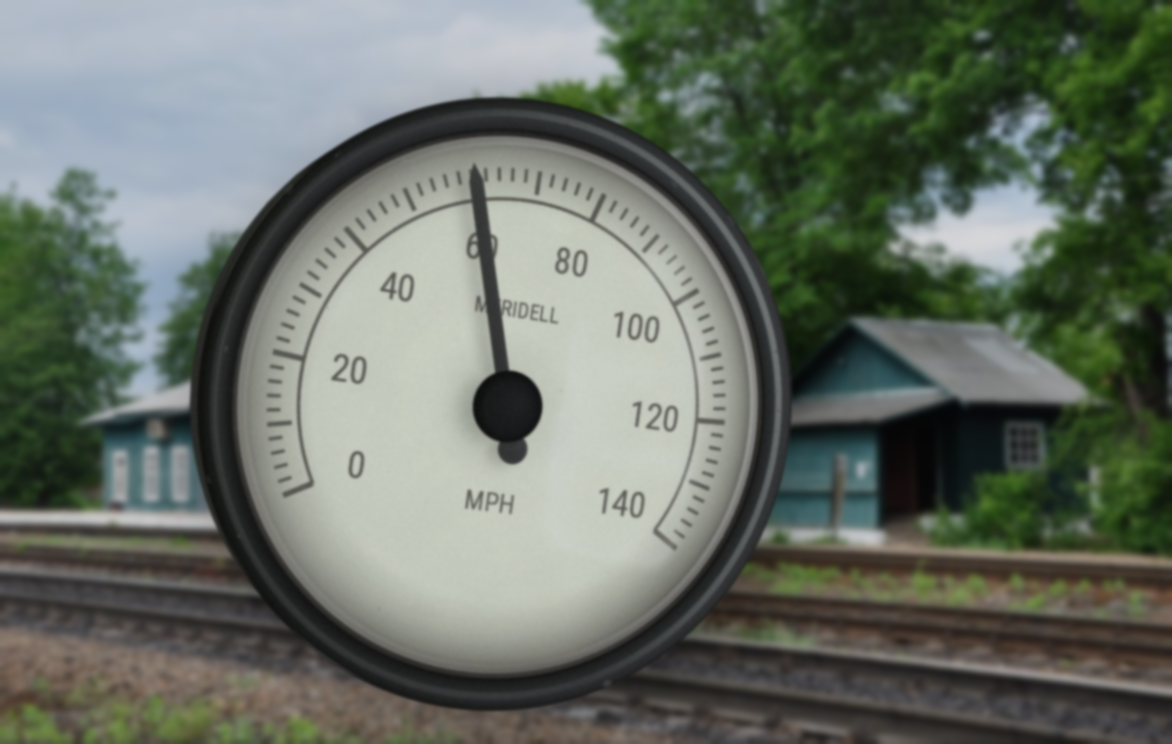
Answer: 60; mph
